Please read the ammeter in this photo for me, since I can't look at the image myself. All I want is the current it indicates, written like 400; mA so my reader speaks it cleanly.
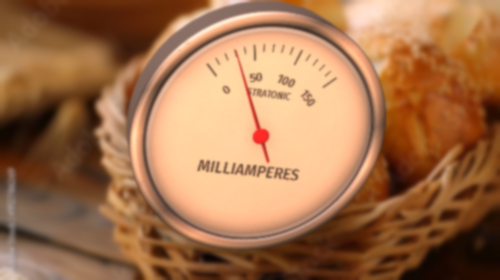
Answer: 30; mA
